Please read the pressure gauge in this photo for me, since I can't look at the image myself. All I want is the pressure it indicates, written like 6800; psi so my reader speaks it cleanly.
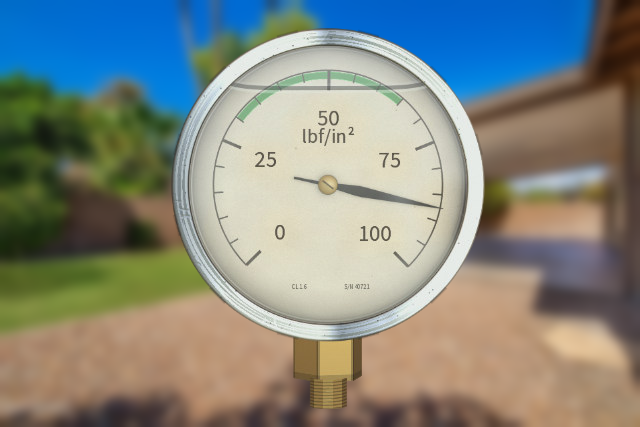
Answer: 87.5; psi
